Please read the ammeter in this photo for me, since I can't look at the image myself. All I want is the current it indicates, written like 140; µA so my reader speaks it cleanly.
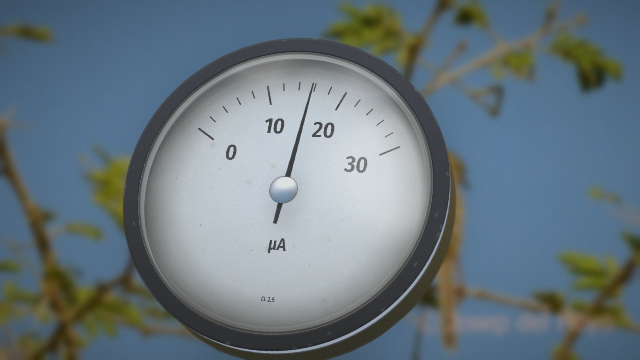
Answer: 16; µA
